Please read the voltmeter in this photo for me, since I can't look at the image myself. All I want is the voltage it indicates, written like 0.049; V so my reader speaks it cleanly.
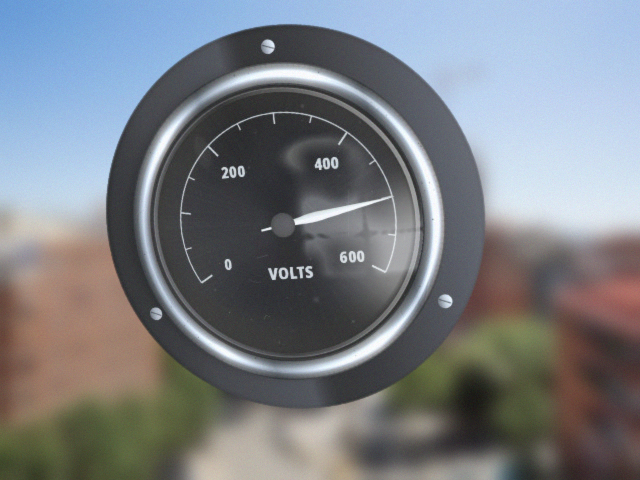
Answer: 500; V
